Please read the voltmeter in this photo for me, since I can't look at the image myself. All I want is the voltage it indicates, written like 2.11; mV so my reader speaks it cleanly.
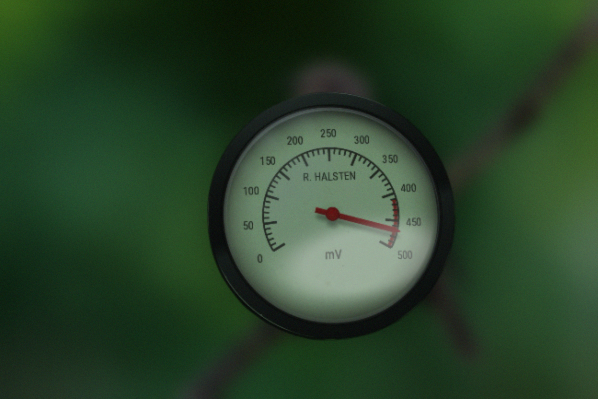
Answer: 470; mV
